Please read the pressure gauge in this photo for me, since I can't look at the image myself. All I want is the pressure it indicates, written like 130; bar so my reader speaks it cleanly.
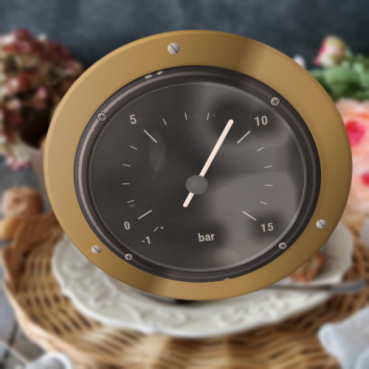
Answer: 9; bar
